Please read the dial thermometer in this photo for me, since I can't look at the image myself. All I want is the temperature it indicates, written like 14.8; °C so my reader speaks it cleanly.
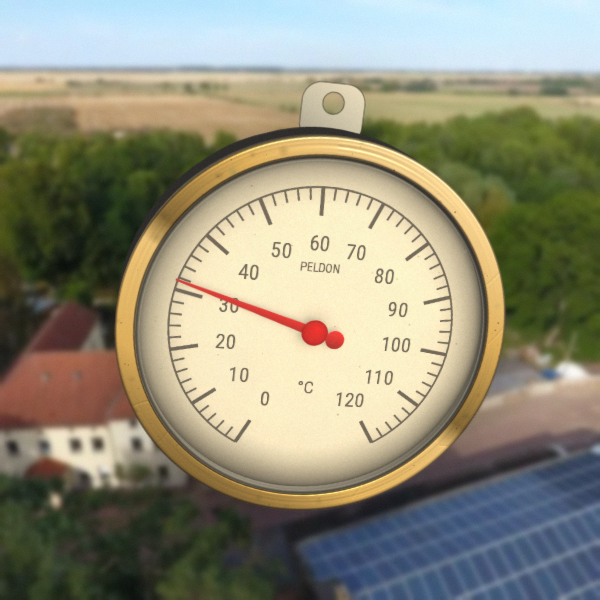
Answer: 32; °C
